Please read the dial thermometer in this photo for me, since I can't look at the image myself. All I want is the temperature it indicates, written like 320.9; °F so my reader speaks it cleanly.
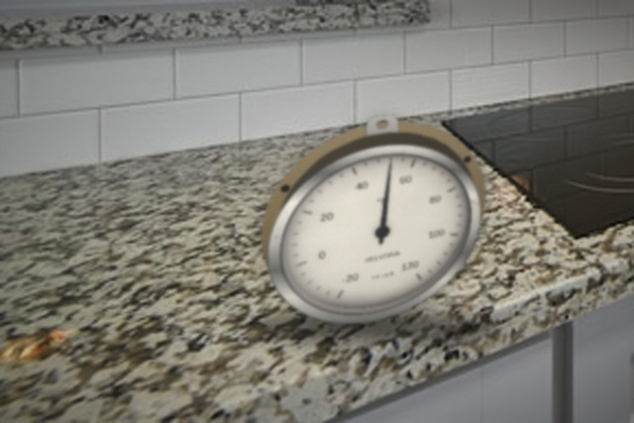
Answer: 52; °F
